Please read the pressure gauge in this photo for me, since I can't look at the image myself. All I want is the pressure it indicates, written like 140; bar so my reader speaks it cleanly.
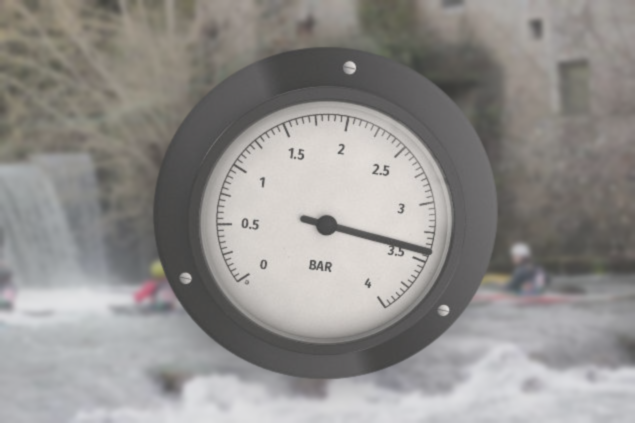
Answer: 3.4; bar
